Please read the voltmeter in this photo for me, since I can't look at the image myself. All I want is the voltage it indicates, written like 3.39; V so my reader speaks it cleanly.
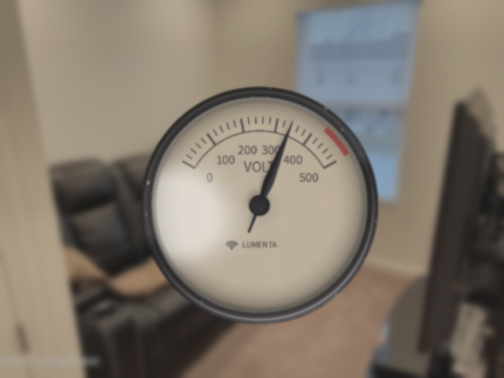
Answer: 340; V
